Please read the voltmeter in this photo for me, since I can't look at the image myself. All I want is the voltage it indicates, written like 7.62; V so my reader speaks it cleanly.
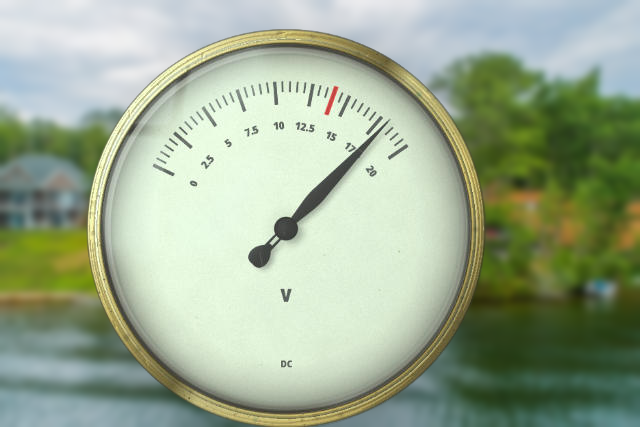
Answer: 18; V
